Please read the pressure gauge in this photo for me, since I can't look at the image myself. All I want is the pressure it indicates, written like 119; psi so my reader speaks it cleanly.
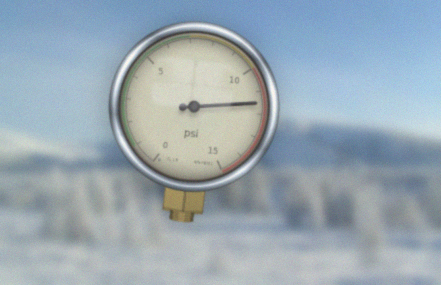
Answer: 11.5; psi
